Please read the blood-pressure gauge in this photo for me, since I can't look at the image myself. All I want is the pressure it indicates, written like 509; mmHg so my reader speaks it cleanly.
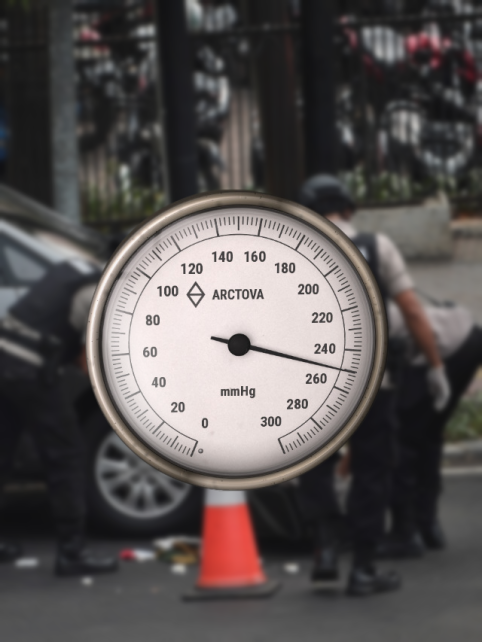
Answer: 250; mmHg
